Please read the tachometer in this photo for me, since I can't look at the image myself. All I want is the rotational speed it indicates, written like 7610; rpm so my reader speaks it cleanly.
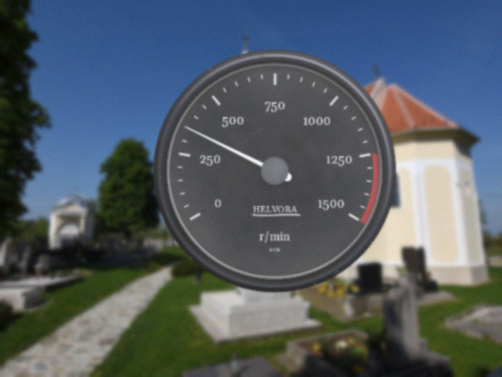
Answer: 350; rpm
